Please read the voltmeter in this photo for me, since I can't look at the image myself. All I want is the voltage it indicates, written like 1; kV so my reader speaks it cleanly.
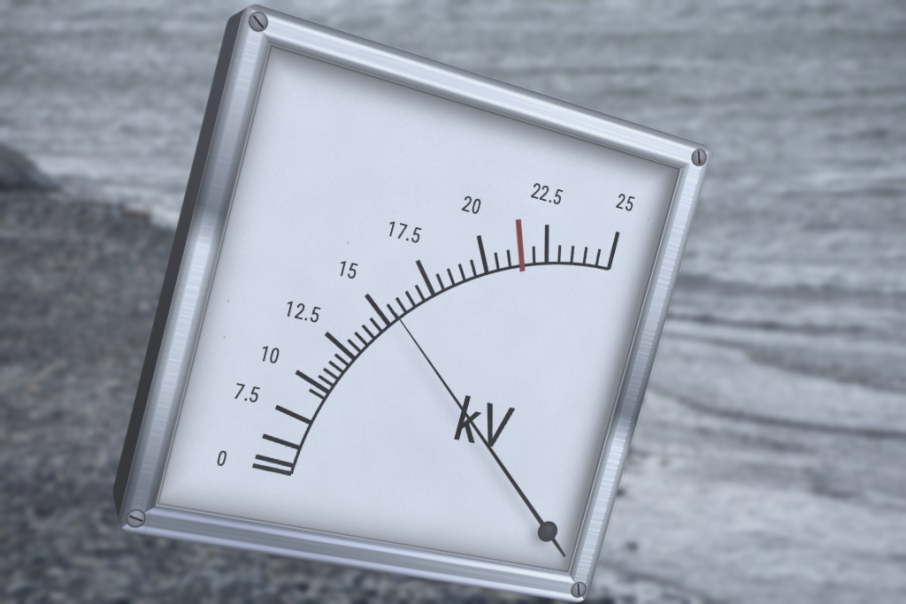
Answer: 15.5; kV
